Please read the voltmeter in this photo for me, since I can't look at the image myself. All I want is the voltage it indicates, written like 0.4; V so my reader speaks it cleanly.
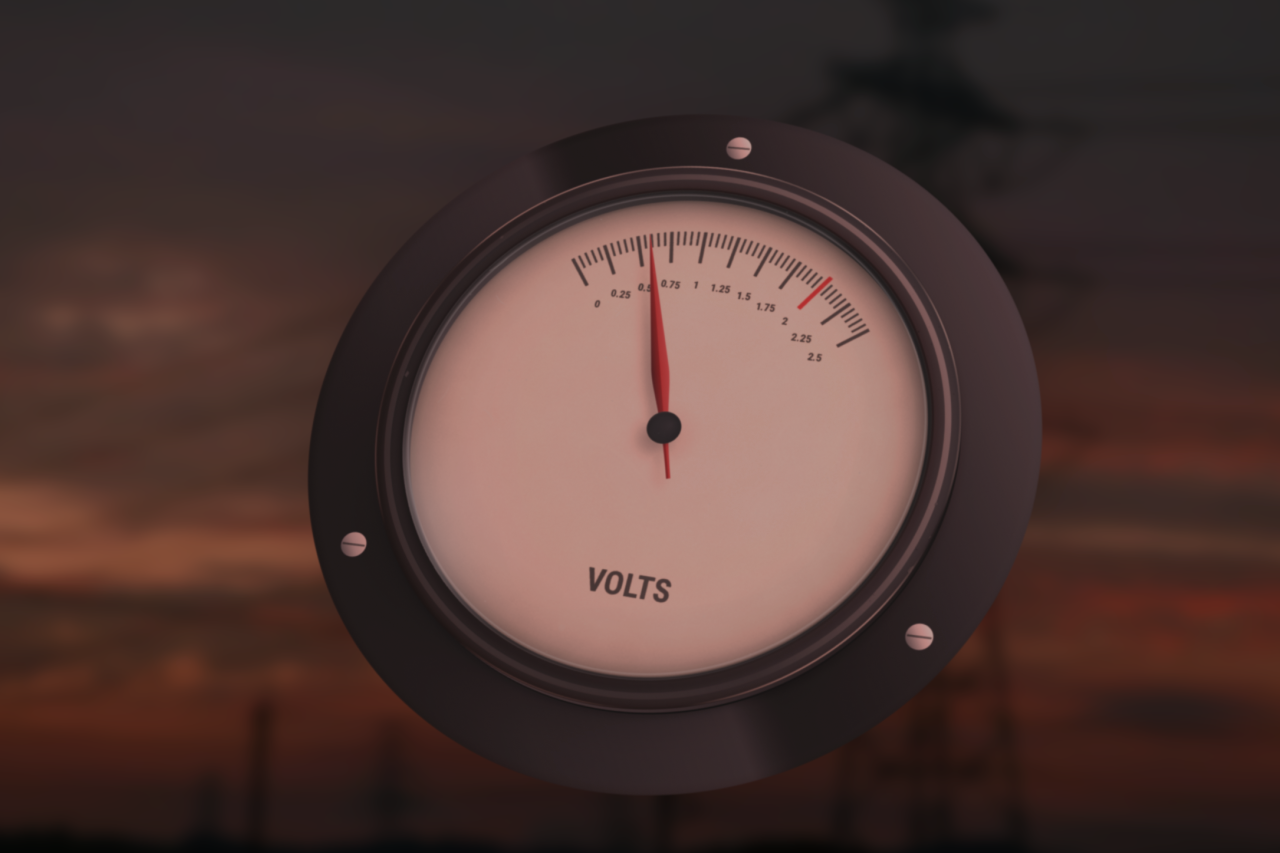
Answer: 0.6; V
